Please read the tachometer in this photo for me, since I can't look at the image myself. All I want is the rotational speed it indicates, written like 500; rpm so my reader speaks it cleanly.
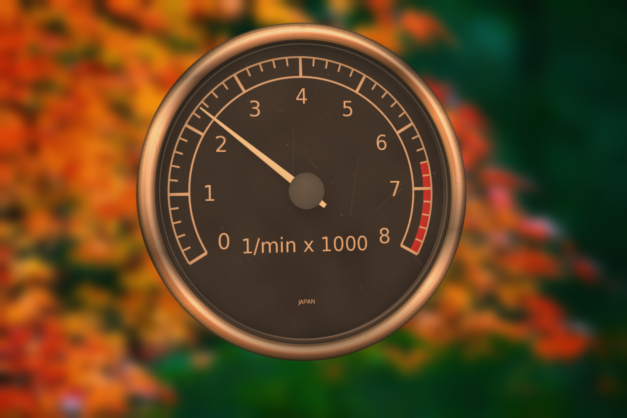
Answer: 2300; rpm
